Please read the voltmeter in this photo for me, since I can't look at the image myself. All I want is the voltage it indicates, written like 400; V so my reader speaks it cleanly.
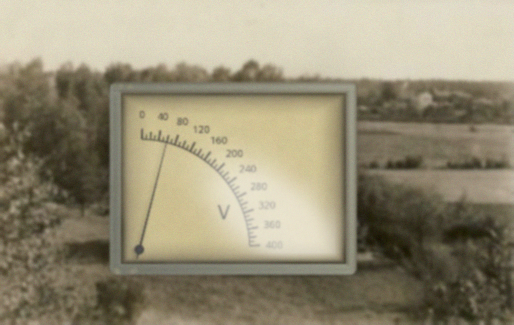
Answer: 60; V
